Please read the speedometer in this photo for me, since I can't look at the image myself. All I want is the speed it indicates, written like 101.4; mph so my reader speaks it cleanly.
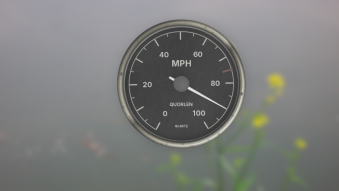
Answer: 90; mph
